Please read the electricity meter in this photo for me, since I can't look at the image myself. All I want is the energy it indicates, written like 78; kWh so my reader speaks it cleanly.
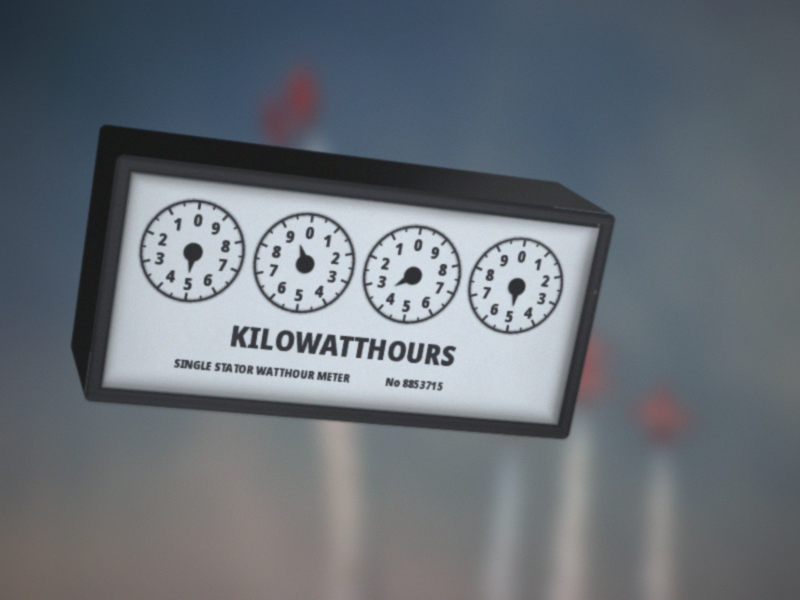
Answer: 4935; kWh
